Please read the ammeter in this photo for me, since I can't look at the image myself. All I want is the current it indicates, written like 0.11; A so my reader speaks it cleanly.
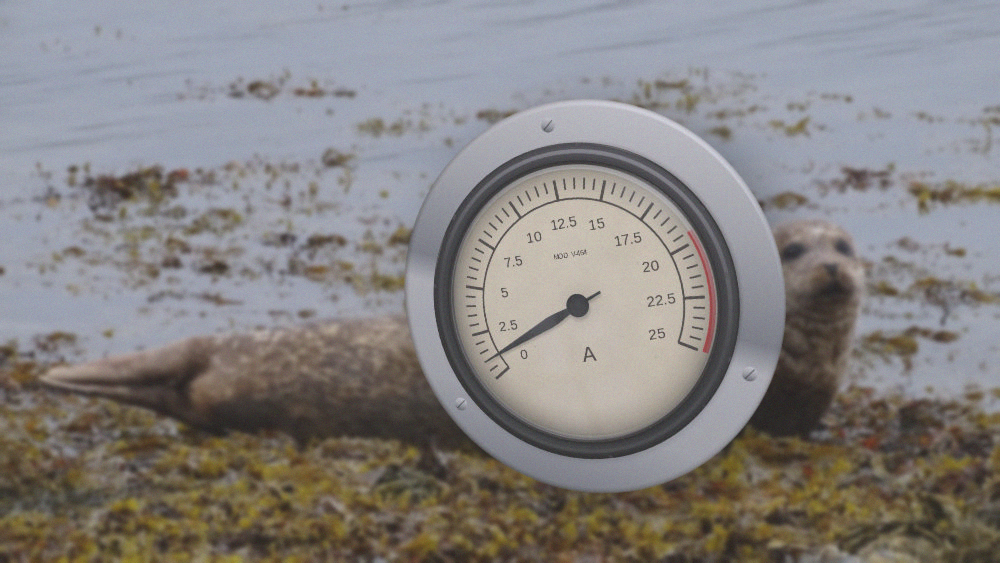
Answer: 1; A
